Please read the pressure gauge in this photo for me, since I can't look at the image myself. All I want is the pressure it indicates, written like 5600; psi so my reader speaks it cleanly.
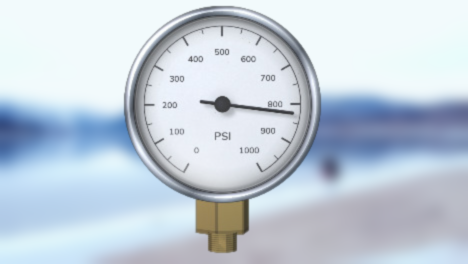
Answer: 825; psi
